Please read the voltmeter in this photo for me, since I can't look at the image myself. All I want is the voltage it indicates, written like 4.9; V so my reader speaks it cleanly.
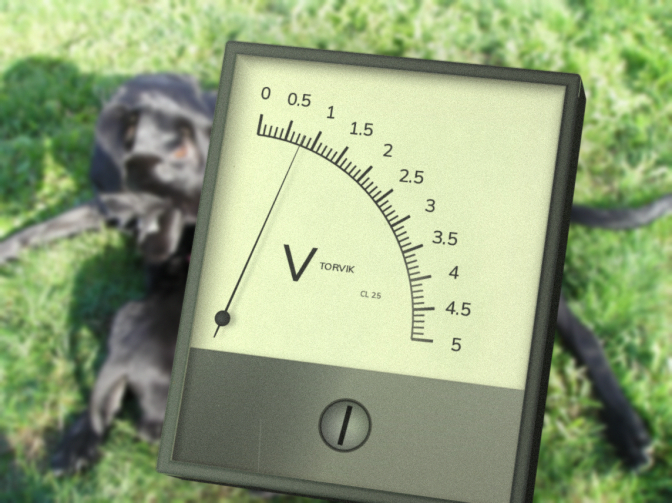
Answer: 0.8; V
